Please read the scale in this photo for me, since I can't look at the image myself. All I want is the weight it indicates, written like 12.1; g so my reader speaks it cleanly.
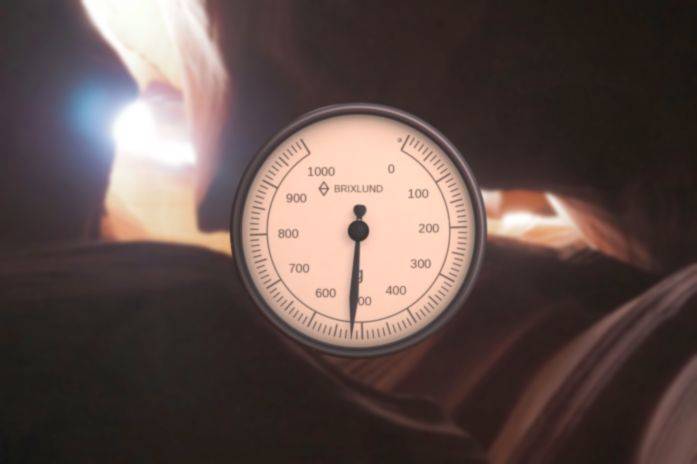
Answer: 520; g
